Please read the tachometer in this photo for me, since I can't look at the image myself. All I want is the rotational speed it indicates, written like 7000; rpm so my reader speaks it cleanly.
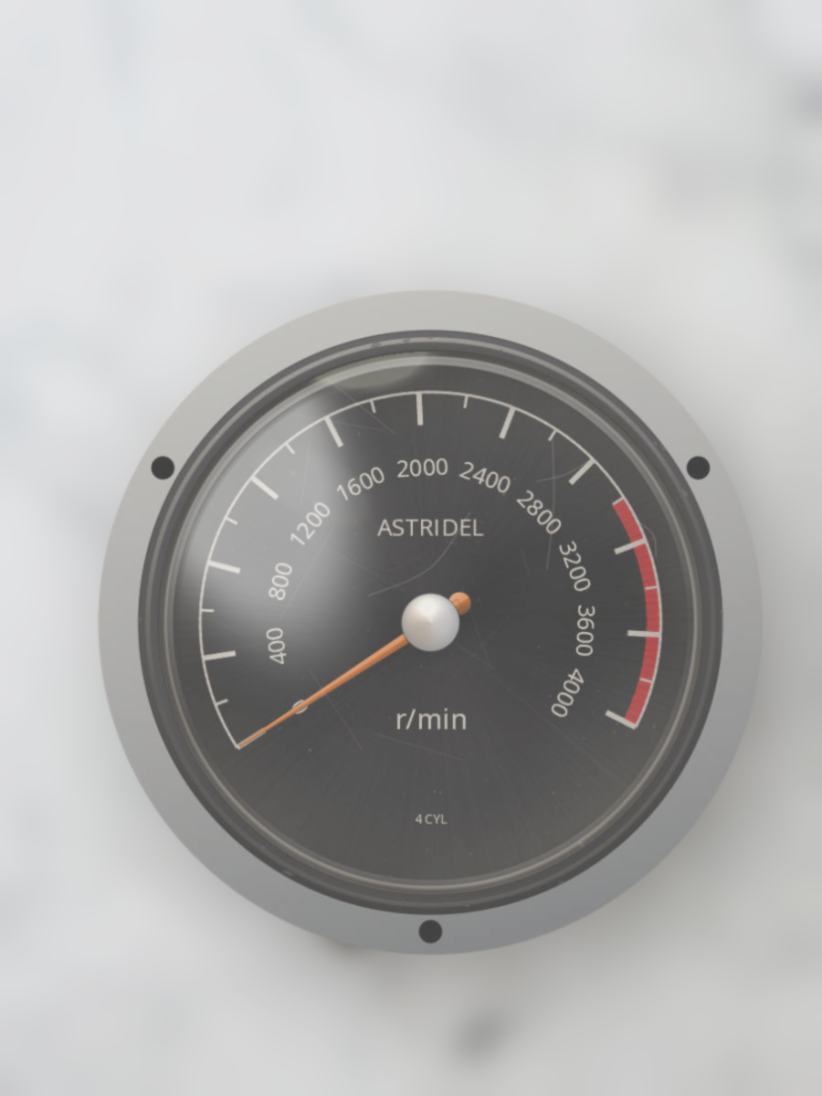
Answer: 0; rpm
